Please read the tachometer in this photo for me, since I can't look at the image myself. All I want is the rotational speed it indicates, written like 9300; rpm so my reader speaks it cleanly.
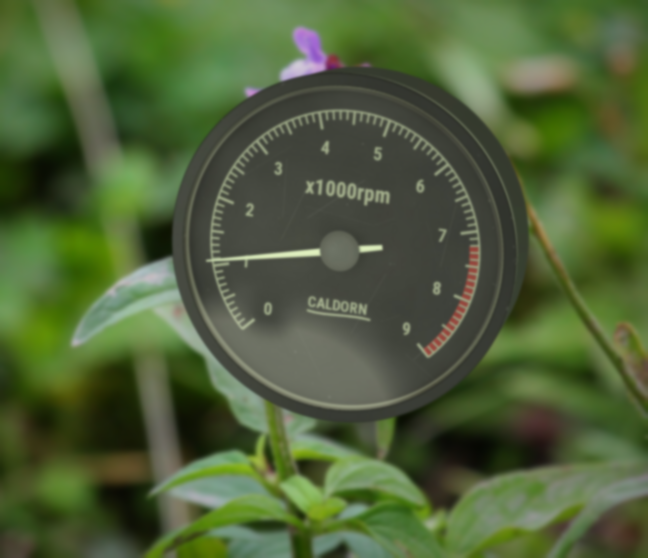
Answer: 1100; rpm
